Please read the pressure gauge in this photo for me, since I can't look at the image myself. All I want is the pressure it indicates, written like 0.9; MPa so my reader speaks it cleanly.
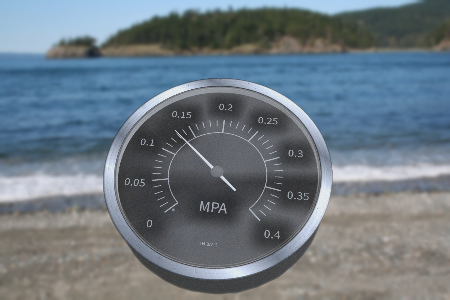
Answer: 0.13; MPa
